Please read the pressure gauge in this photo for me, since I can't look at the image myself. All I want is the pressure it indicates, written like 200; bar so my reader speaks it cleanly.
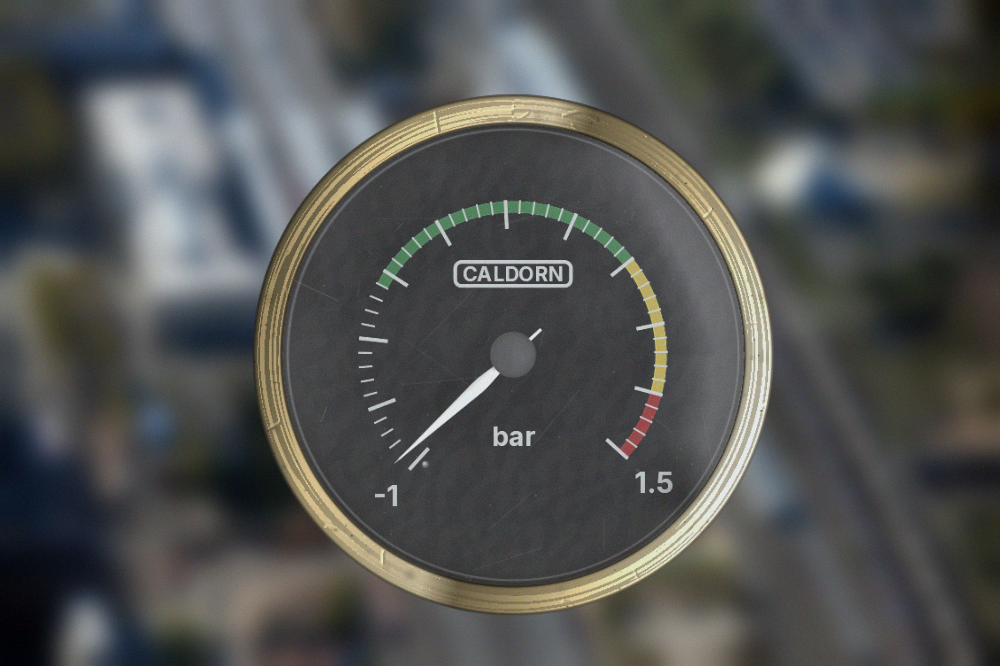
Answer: -0.95; bar
